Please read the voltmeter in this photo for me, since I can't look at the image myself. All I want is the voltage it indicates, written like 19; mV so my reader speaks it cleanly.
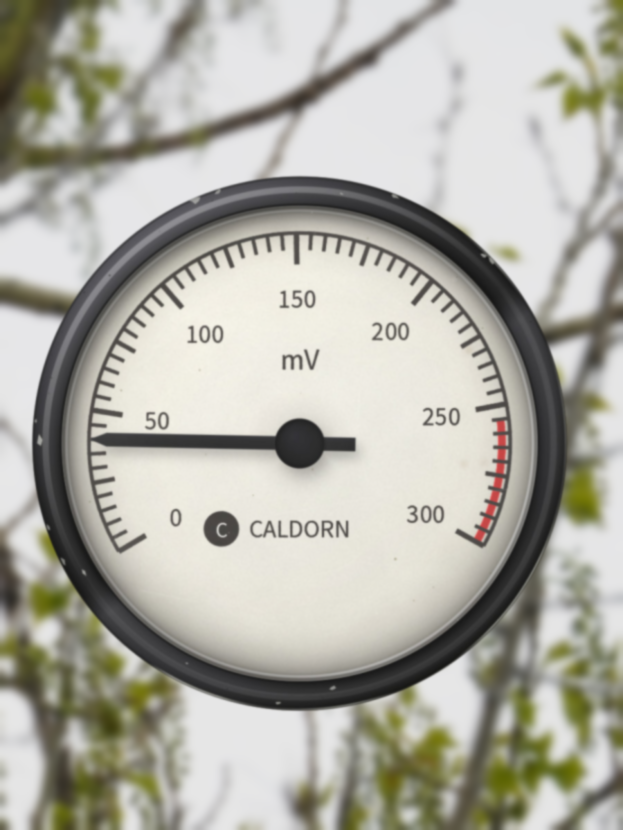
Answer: 40; mV
